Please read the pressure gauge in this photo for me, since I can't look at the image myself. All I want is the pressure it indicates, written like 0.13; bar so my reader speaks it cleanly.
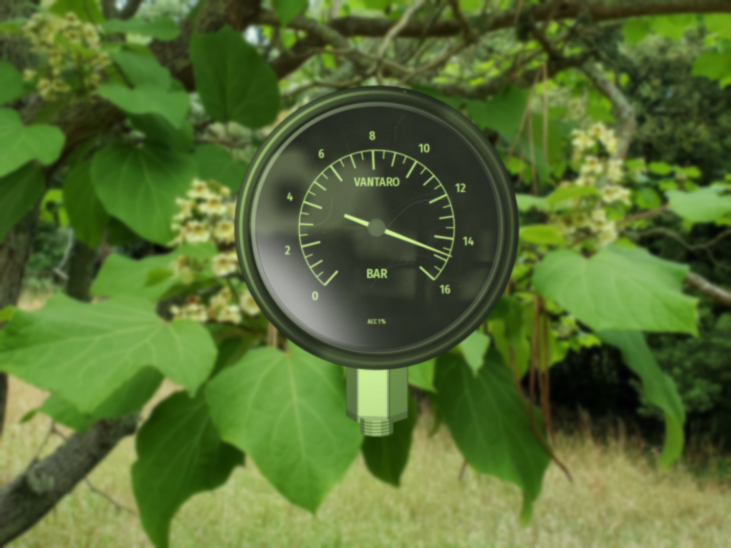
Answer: 14.75; bar
